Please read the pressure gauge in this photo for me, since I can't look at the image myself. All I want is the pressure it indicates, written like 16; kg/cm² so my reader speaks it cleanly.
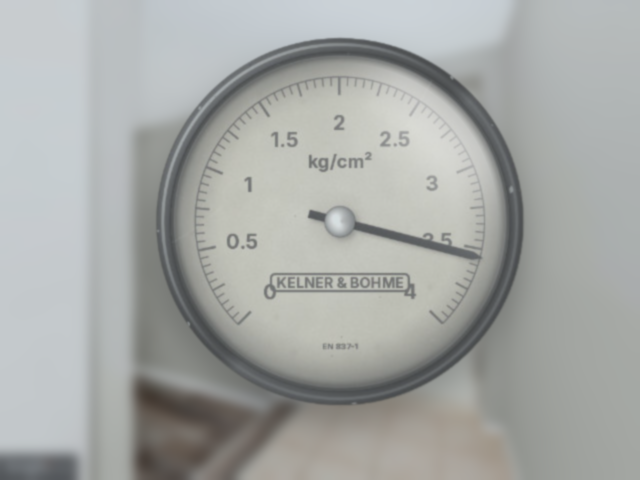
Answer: 3.55; kg/cm²
